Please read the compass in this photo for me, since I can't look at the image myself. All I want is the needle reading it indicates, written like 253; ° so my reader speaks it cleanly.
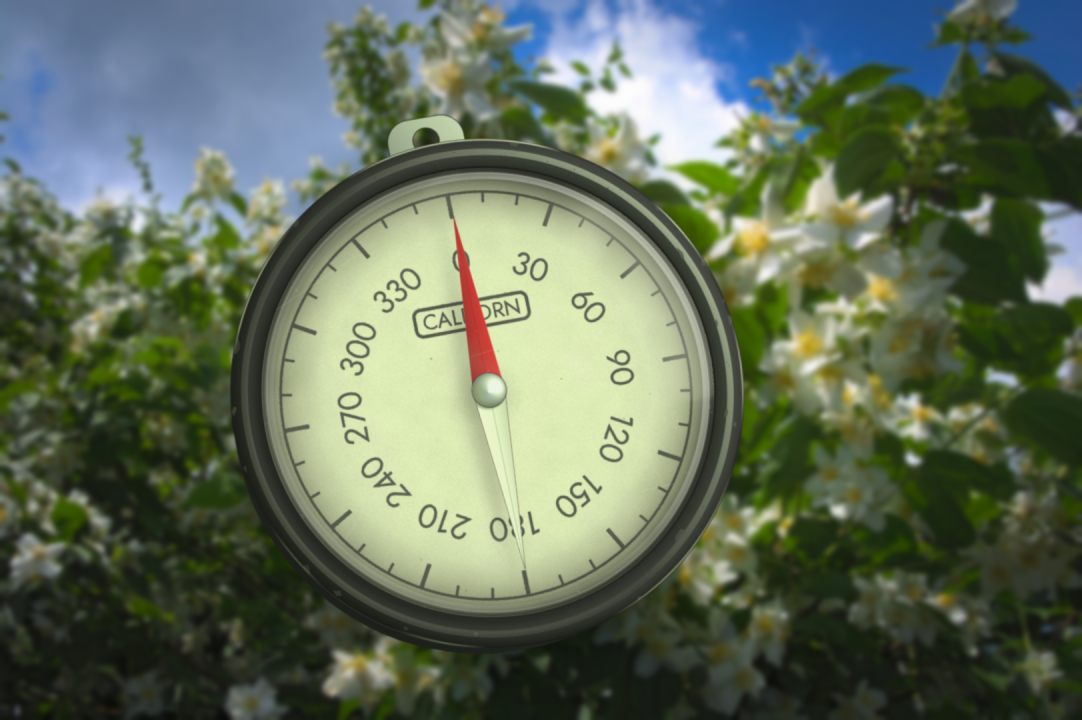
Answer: 0; °
